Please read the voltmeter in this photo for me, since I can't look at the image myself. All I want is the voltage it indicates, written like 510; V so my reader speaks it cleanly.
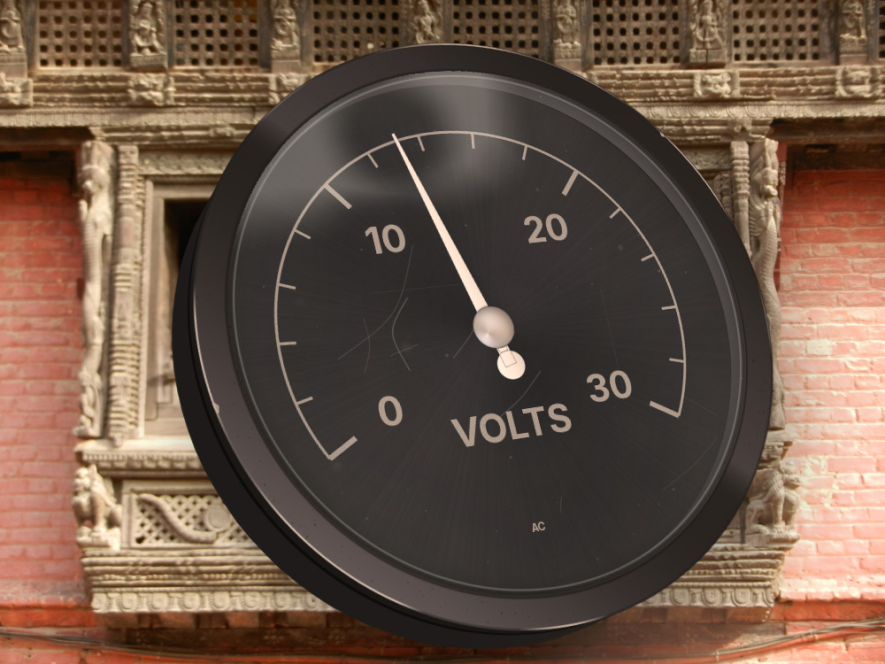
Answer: 13; V
